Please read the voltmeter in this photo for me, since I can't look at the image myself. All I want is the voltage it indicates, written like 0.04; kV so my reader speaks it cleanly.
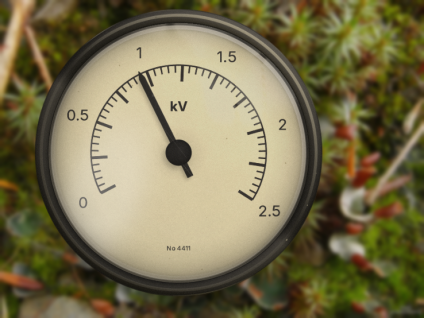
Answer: 0.95; kV
